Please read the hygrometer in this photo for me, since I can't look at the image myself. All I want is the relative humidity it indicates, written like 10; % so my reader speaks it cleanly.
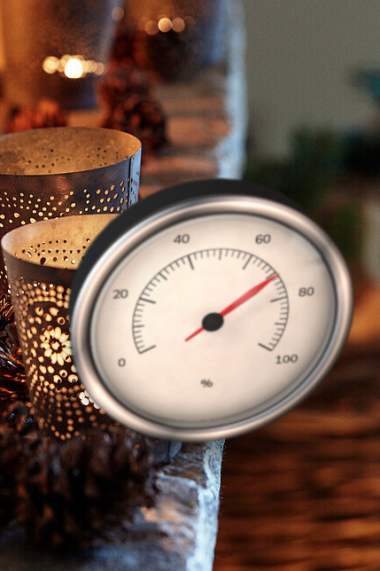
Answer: 70; %
